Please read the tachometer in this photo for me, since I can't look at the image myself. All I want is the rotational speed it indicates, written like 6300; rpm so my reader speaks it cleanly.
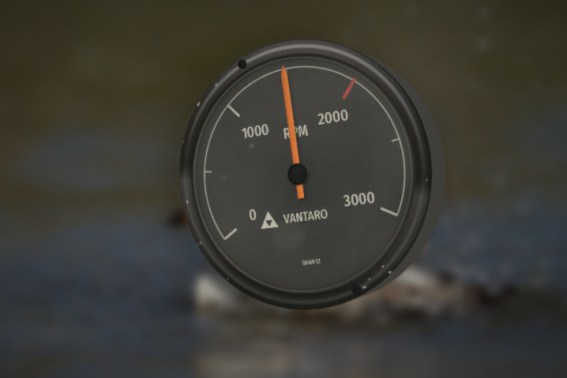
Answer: 1500; rpm
